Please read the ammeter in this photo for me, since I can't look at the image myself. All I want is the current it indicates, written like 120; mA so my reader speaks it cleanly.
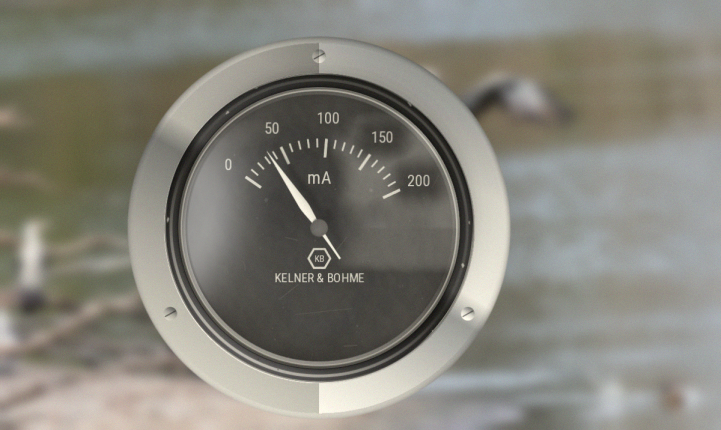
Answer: 35; mA
